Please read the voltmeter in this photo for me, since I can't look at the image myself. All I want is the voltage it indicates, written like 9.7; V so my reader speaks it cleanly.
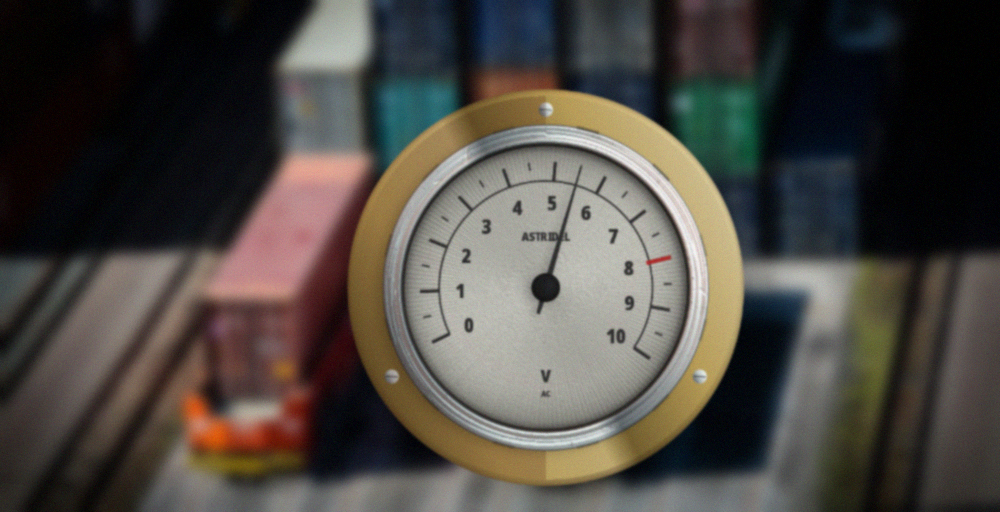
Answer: 5.5; V
